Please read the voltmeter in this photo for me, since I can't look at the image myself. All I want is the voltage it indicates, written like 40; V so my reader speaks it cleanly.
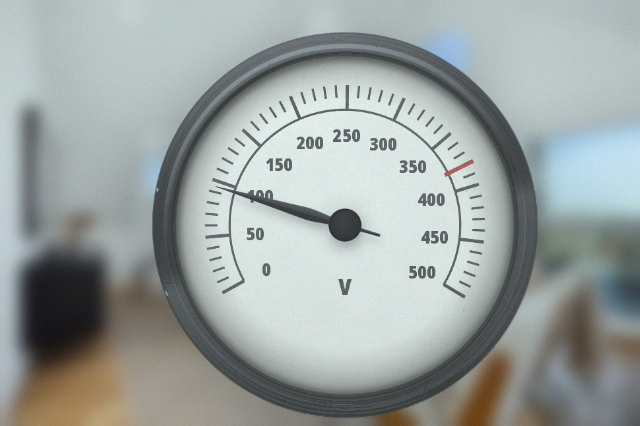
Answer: 95; V
